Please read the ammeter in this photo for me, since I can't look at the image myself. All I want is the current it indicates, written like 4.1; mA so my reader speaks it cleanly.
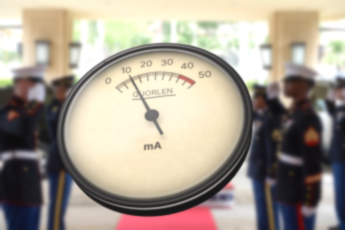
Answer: 10; mA
